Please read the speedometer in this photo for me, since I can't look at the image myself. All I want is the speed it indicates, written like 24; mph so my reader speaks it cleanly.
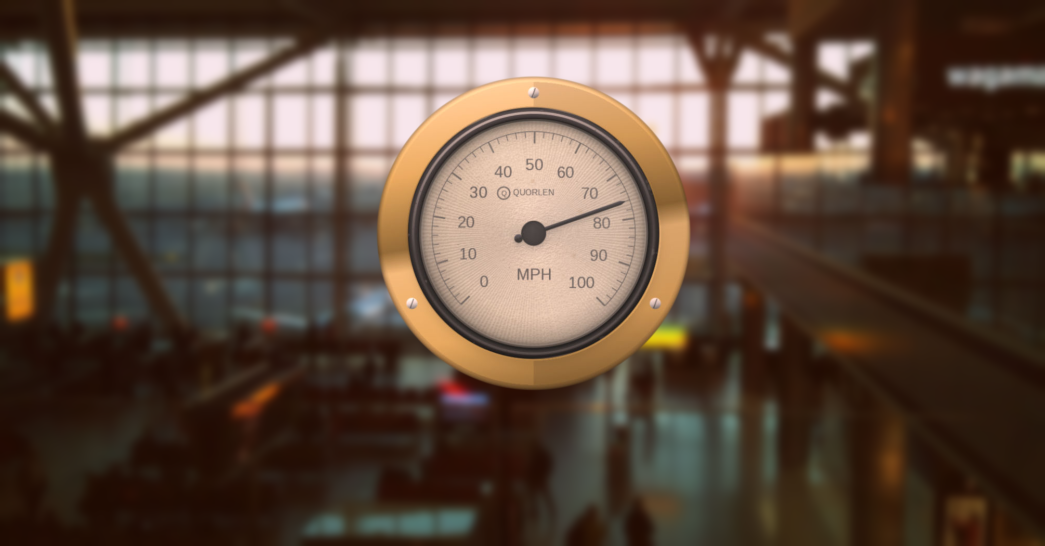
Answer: 76; mph
